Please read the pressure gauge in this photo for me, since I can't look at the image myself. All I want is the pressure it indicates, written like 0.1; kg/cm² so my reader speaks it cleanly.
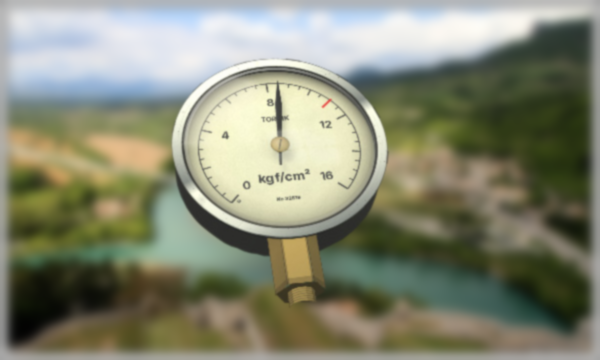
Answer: 8.5; kg/cm²
